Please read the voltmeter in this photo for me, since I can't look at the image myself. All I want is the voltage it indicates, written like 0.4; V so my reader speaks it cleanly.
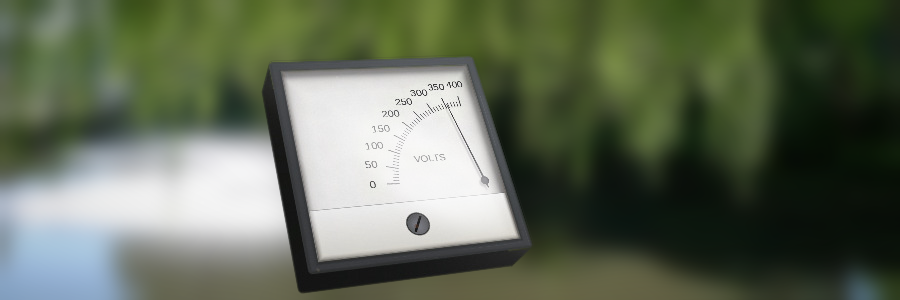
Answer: 350; V
